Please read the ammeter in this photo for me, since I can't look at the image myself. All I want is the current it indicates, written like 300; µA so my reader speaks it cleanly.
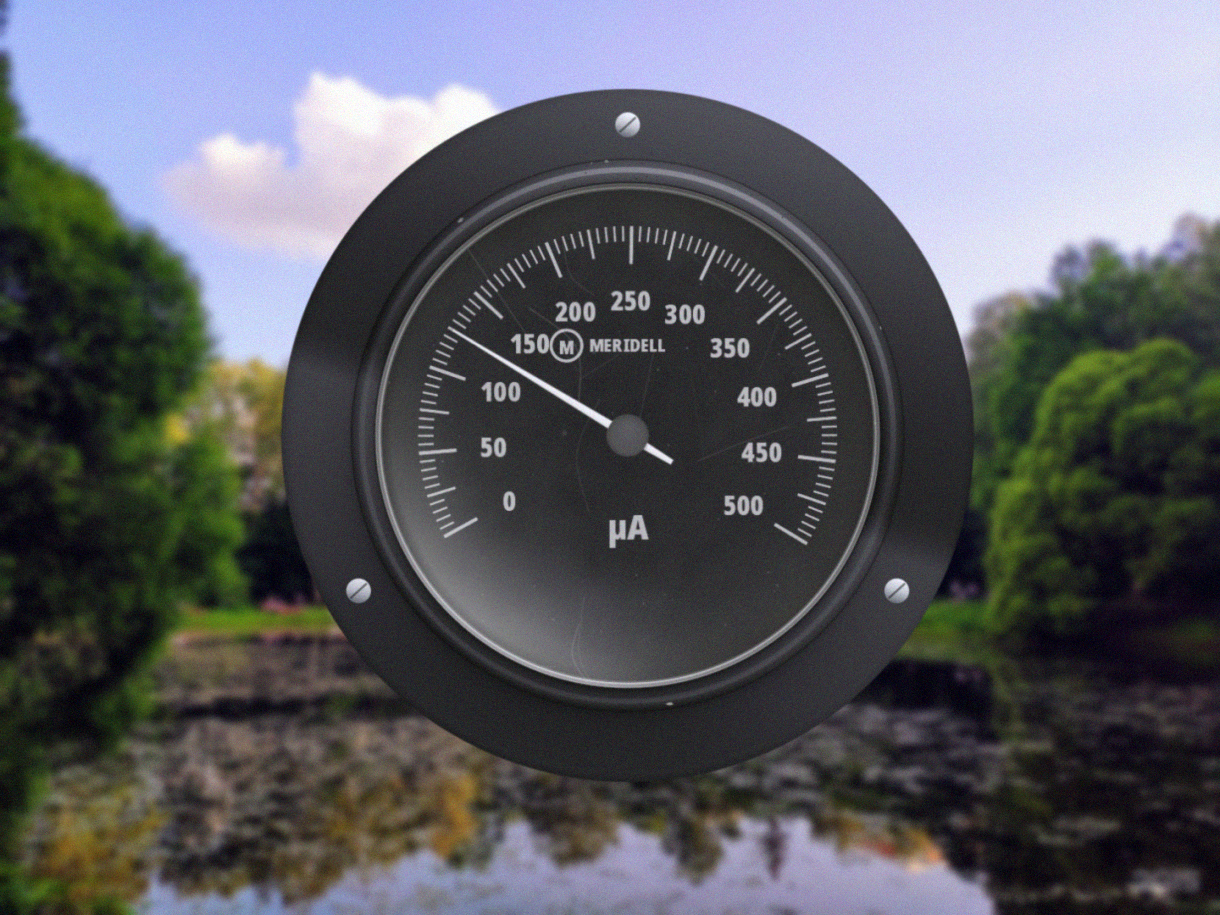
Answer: 125; µA
